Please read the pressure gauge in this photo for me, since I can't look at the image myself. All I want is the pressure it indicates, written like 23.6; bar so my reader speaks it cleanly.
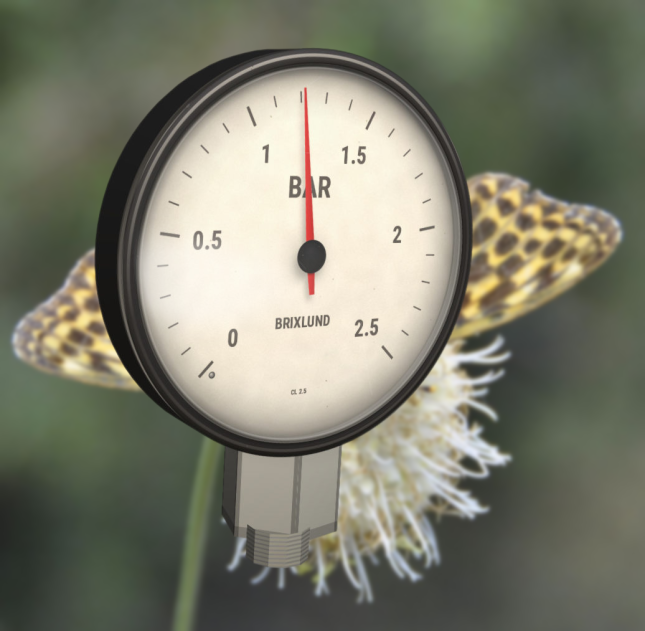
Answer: 1.2; bar
